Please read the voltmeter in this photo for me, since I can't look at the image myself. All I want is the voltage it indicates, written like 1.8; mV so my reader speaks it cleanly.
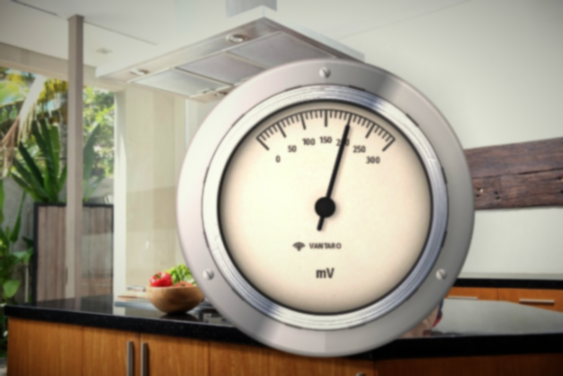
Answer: 200; mV
